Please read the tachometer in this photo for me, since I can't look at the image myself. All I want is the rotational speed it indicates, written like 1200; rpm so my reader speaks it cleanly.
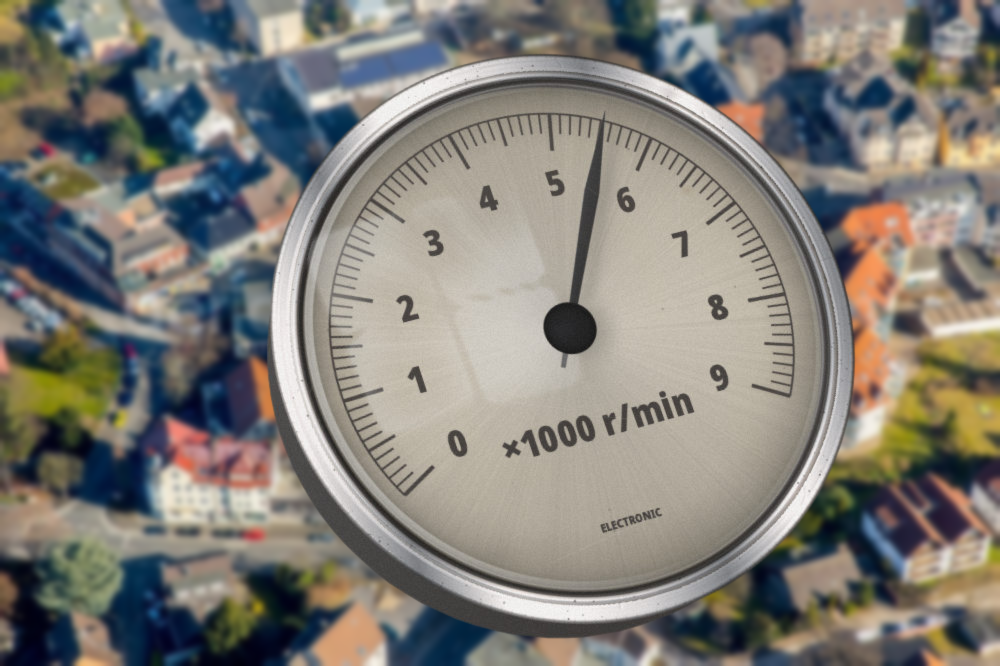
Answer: 5500; rpm
